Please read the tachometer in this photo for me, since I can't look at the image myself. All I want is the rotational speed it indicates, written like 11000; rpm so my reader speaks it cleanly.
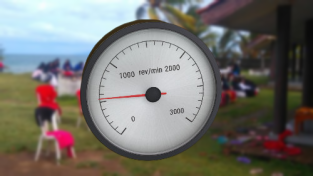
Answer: 550; rpm
